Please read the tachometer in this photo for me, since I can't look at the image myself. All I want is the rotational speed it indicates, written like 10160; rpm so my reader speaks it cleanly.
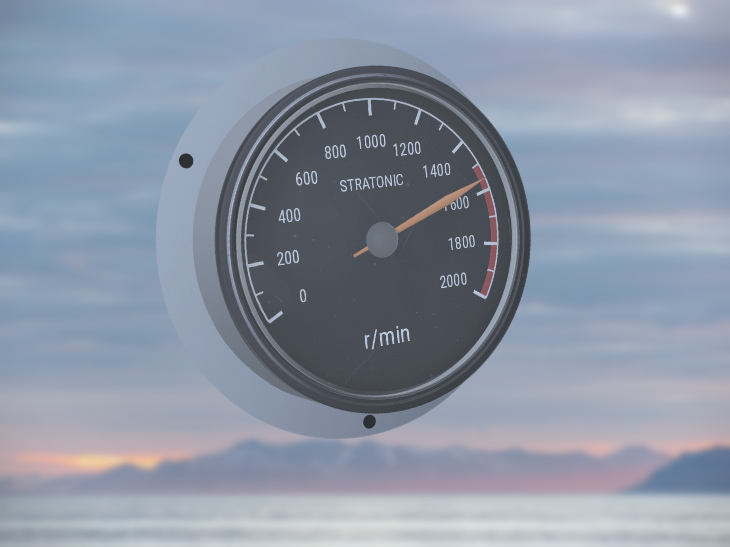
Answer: 1550; rpm
